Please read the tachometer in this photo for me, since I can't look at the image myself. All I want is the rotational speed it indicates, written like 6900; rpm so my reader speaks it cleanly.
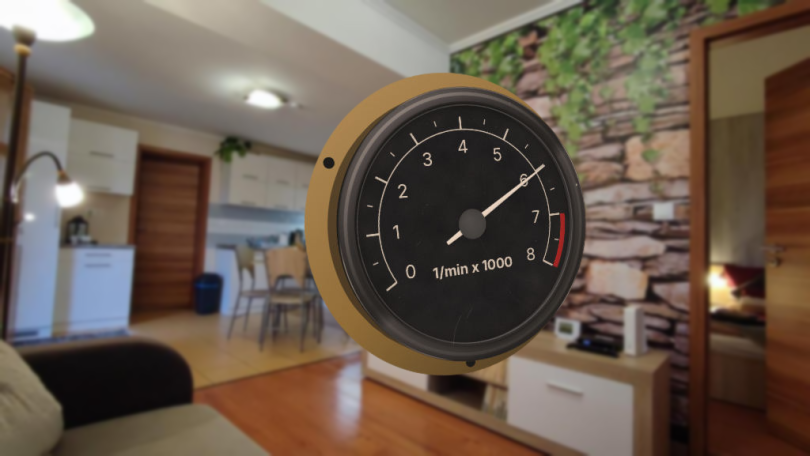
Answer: 6000; rpm
